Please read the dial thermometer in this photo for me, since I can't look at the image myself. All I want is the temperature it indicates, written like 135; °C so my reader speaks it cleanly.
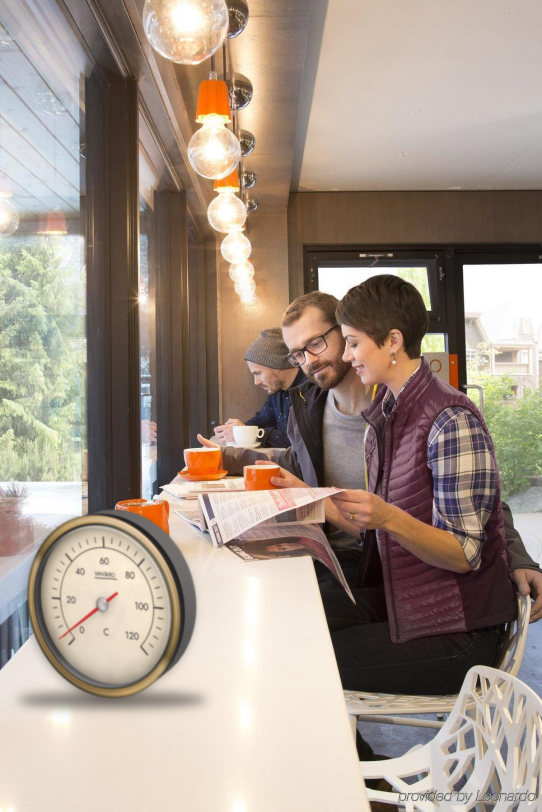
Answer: 4; °C
